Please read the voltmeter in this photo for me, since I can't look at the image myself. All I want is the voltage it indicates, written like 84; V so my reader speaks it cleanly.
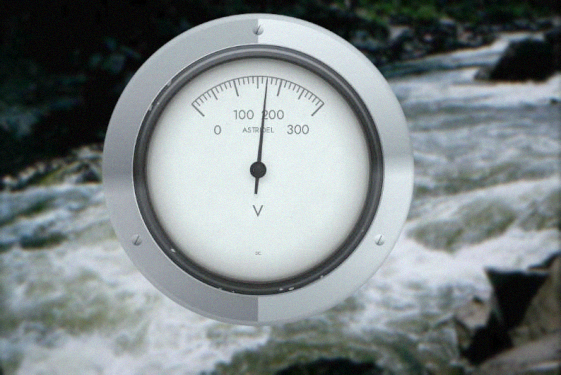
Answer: 170; V
